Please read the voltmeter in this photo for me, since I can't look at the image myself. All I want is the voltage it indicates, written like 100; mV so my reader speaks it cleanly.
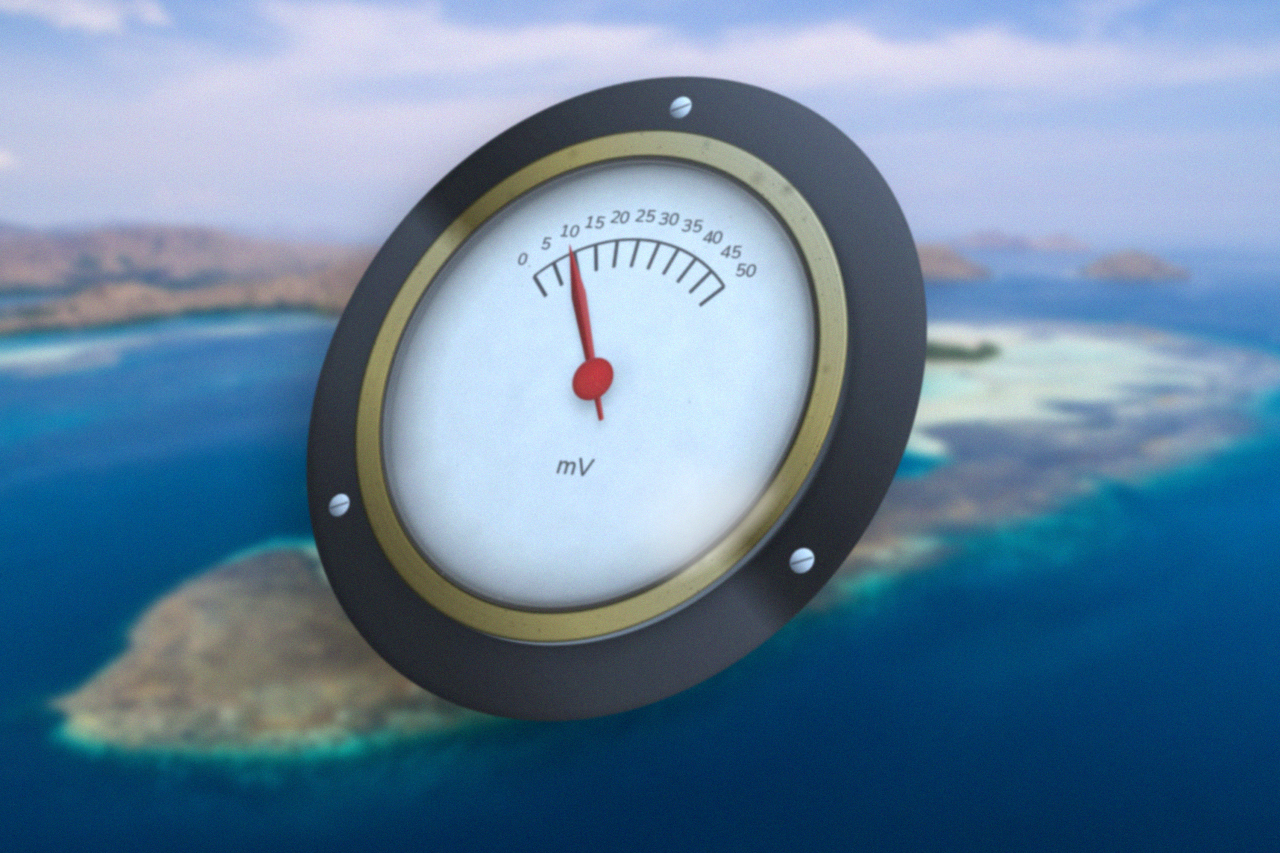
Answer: 10; mV
